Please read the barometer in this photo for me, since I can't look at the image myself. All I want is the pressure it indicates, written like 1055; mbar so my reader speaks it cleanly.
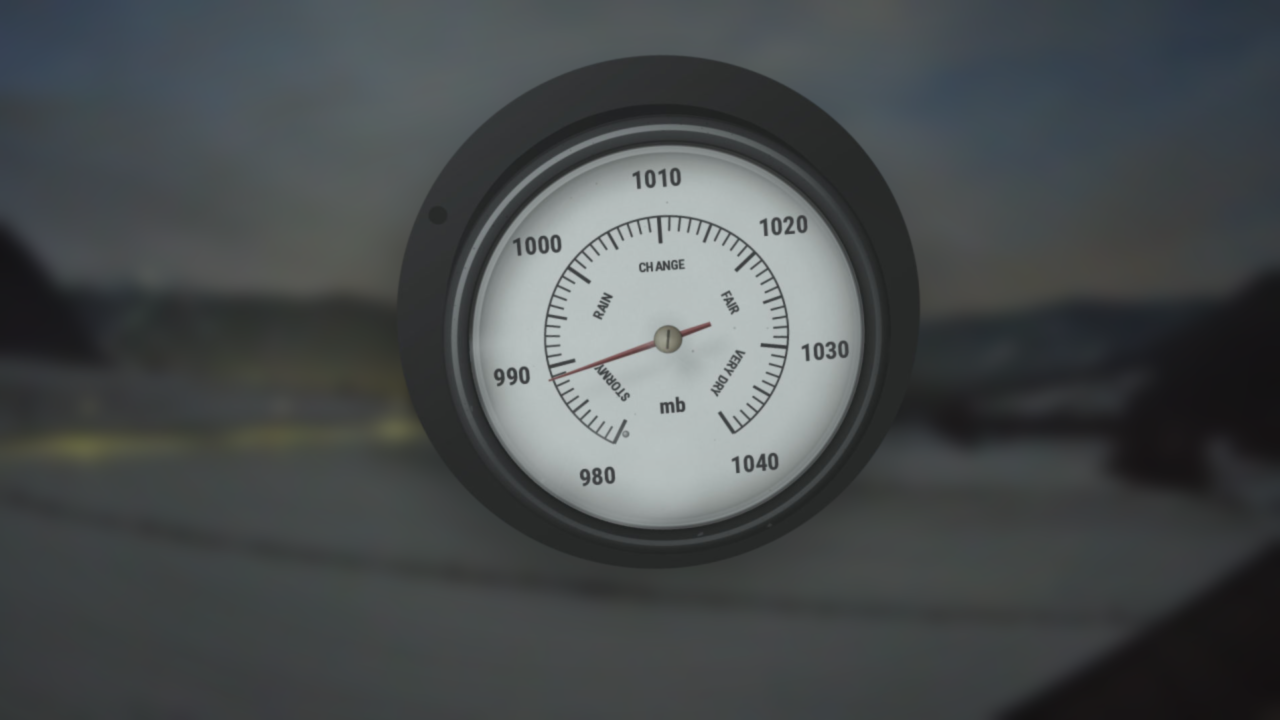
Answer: 989; mbar
